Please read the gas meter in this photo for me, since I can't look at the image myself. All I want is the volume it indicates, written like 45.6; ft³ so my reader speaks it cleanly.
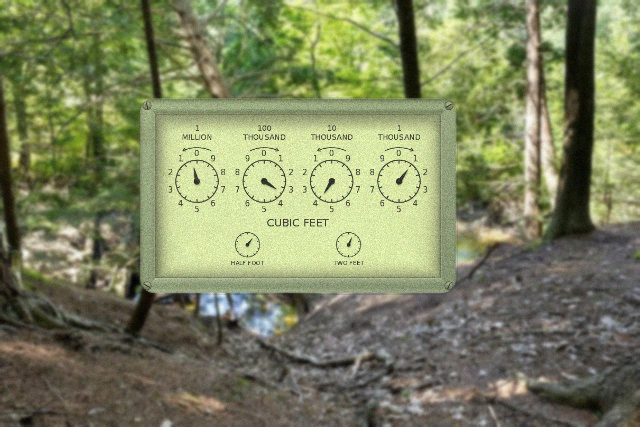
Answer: 34100; ft³
